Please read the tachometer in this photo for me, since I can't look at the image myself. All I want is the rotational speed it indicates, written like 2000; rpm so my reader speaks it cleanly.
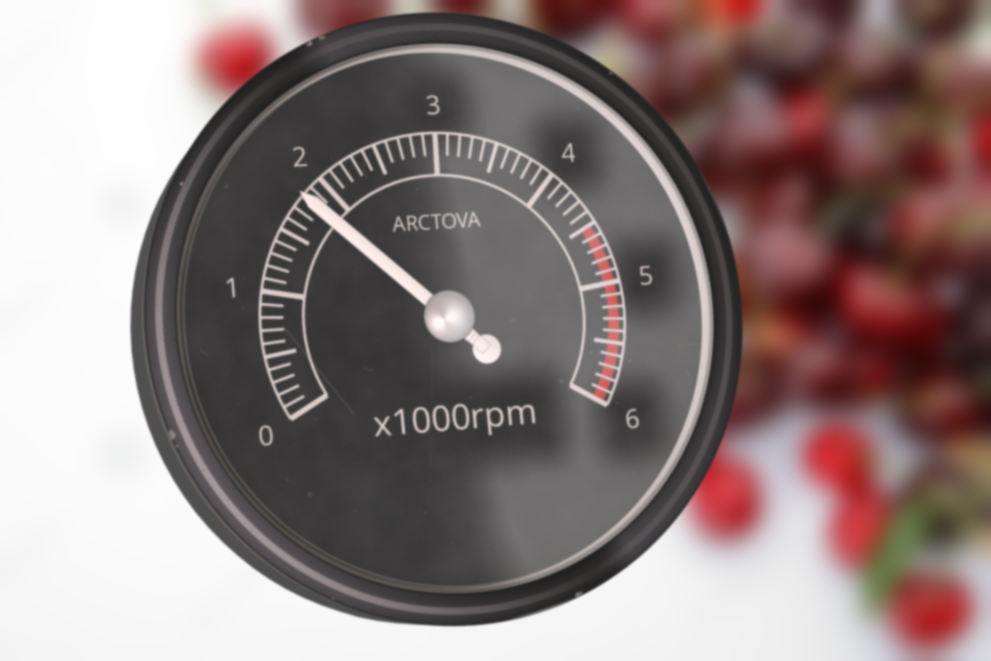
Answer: 1800; rpm
